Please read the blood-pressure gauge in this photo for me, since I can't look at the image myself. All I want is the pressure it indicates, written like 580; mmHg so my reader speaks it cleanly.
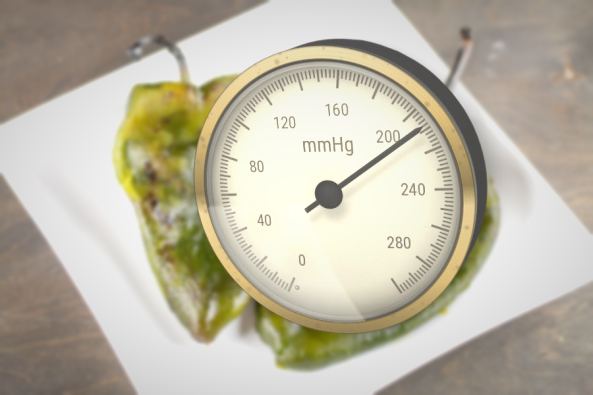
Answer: 208; mmHg
